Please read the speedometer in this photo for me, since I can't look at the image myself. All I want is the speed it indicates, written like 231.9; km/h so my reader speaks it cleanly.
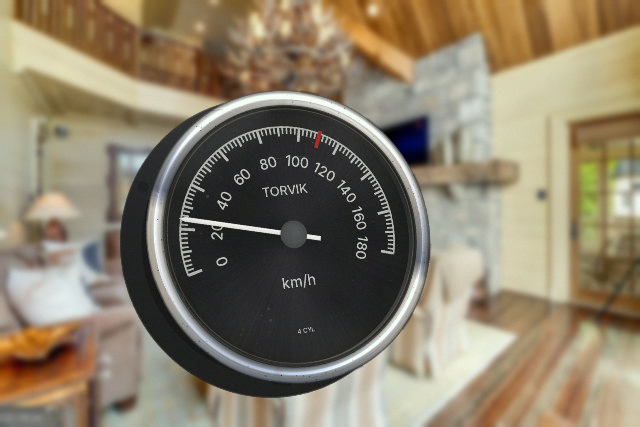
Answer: 24; km/h
